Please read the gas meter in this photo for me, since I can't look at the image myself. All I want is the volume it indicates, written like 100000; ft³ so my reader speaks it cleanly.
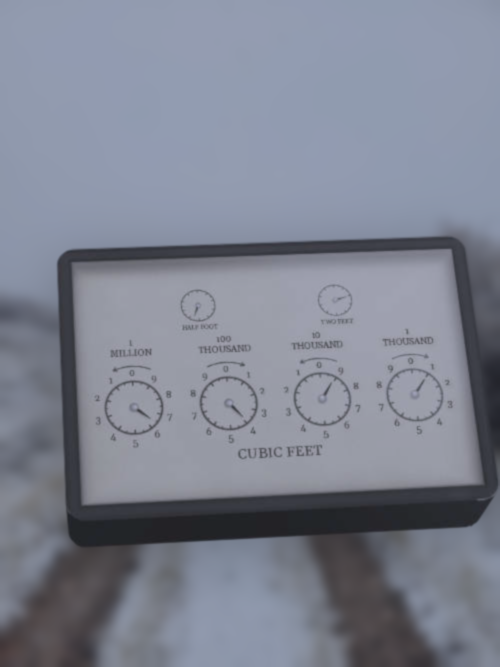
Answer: 639100; ft³
